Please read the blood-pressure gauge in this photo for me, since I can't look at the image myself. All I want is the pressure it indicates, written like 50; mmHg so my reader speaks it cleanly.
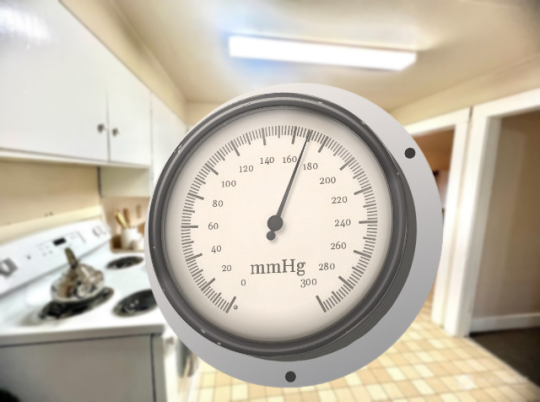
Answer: 170; mmHg
